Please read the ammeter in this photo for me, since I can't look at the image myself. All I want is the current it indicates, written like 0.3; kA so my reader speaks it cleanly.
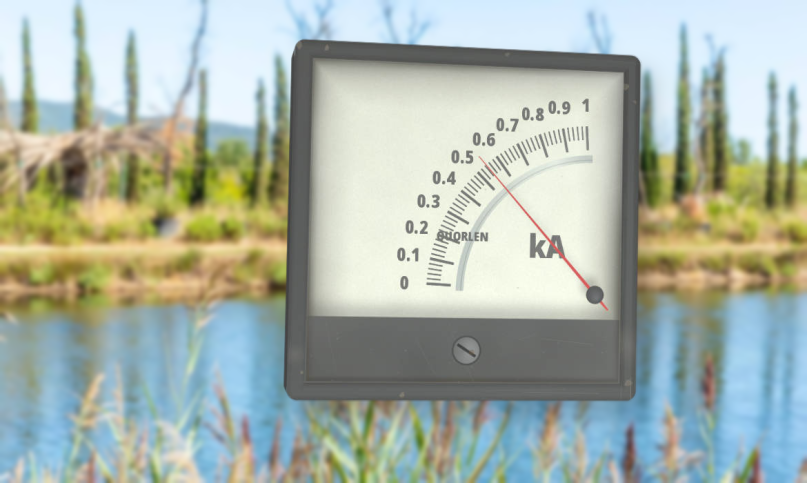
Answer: 0.54; kA
